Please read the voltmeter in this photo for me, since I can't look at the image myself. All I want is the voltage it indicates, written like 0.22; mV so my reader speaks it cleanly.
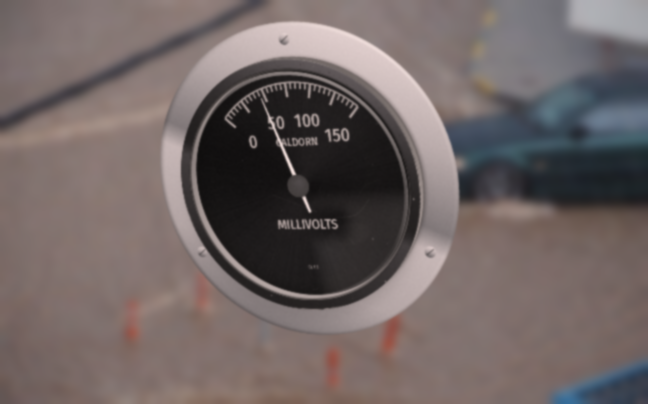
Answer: 50; mV
